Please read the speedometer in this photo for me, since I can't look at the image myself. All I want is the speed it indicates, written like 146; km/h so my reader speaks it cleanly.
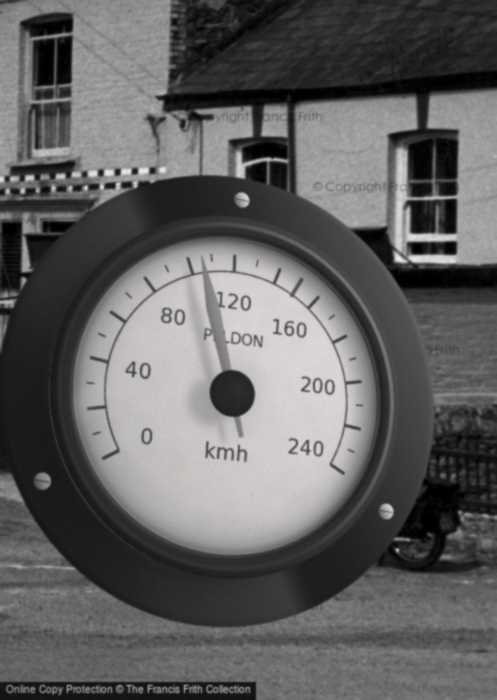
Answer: 105; km/h
